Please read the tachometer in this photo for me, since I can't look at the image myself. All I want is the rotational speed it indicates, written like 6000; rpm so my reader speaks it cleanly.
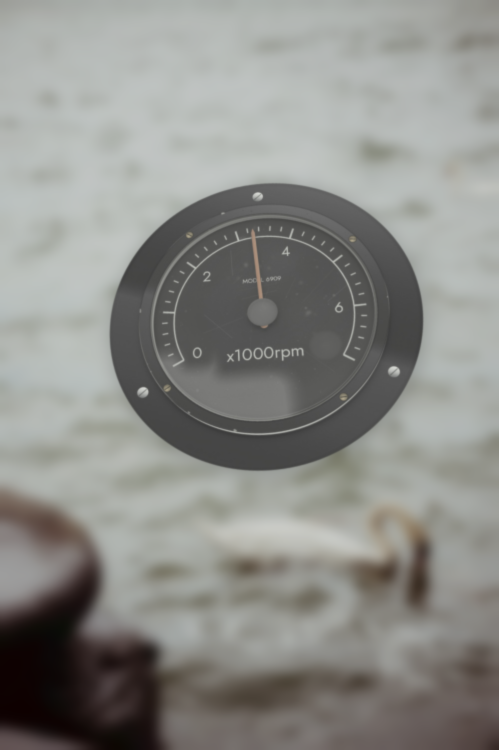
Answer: 3300; rpm
